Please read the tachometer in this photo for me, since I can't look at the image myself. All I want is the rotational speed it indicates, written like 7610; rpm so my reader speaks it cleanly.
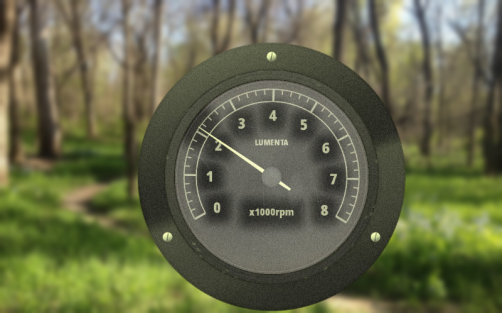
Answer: 2100; rpm
